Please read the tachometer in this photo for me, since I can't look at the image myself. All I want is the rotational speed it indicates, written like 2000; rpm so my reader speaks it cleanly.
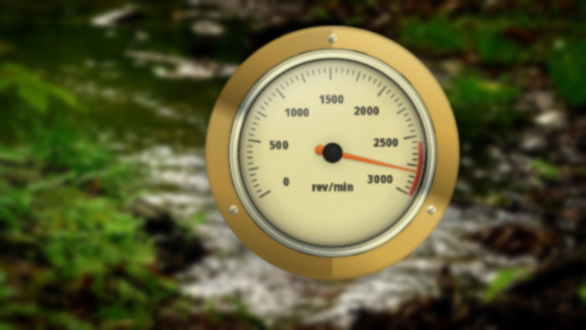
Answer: 2800; rpm
